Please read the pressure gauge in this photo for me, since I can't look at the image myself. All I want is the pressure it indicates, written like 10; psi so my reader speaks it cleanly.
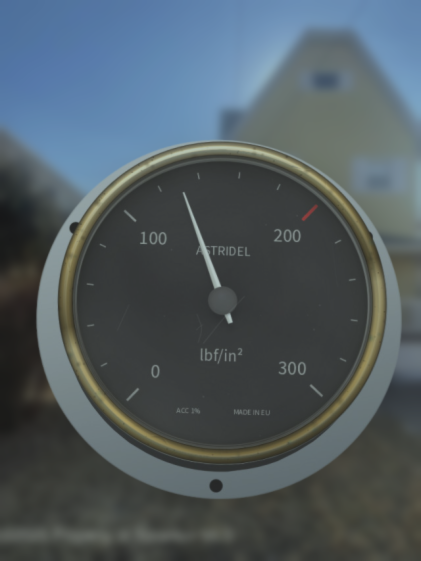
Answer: 130; psi
